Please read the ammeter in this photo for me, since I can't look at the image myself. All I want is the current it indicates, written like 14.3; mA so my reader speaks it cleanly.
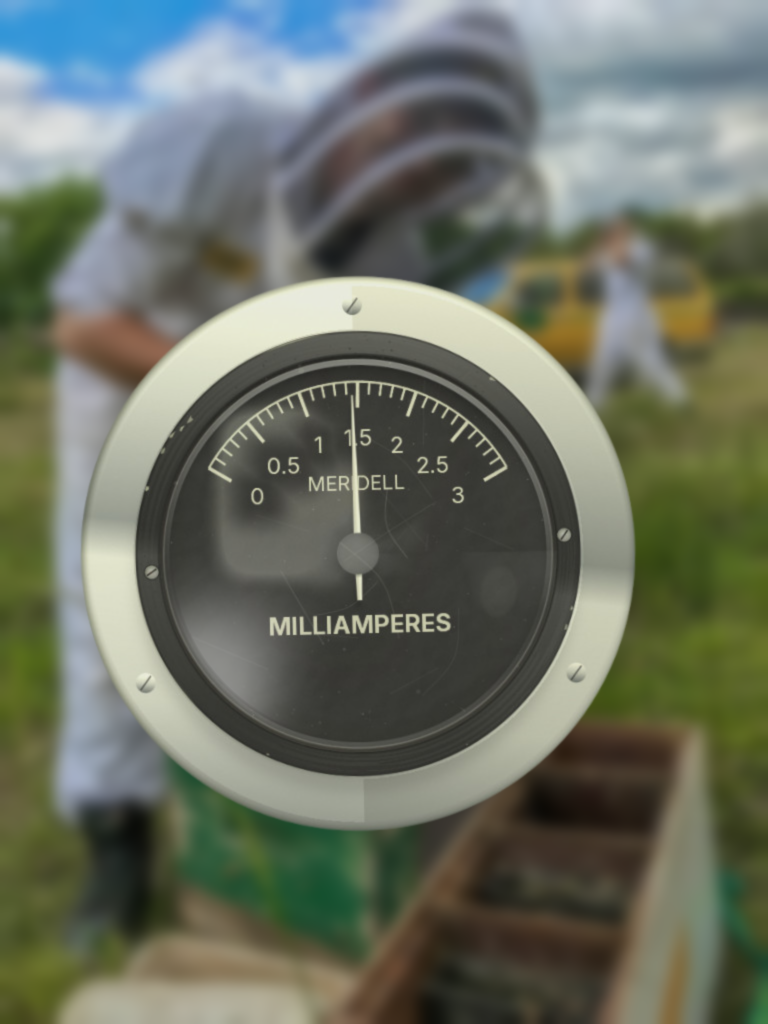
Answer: 1.45; mA
